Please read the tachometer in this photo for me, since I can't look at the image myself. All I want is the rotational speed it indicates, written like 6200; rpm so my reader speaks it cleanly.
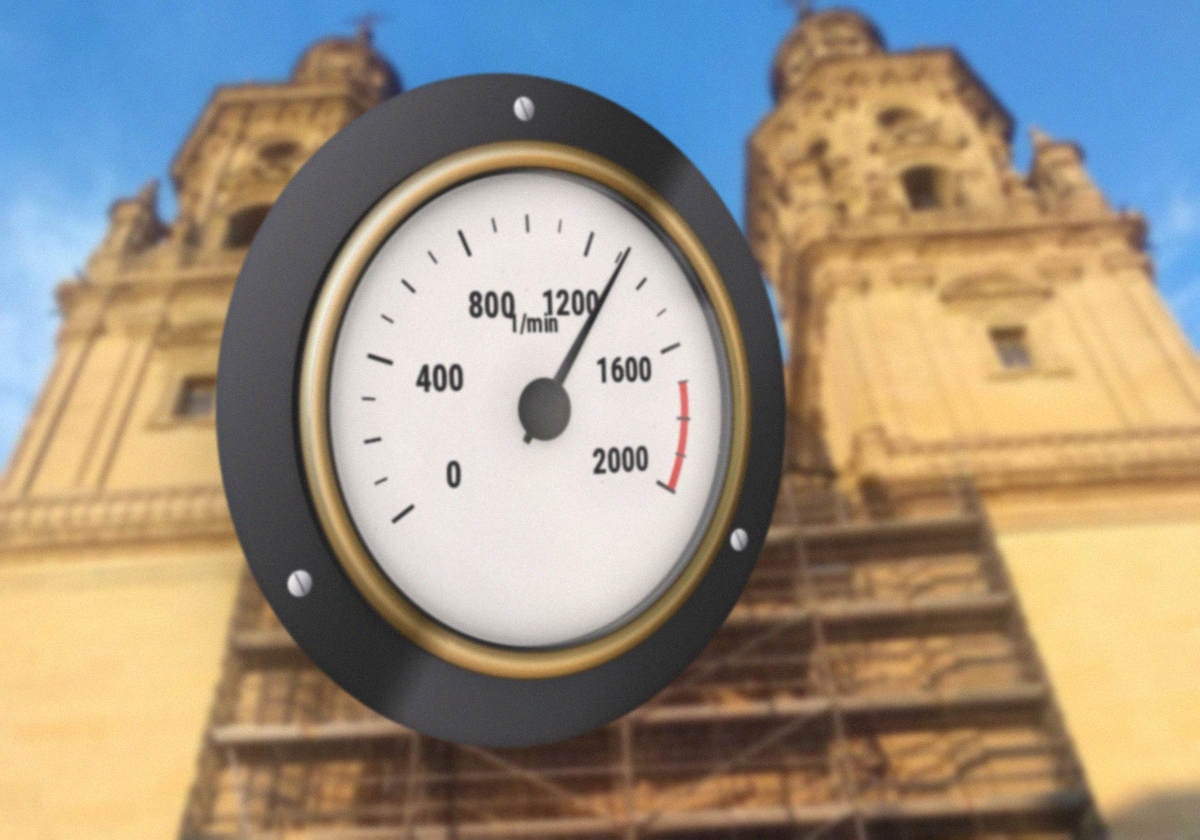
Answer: 1300; rpm
